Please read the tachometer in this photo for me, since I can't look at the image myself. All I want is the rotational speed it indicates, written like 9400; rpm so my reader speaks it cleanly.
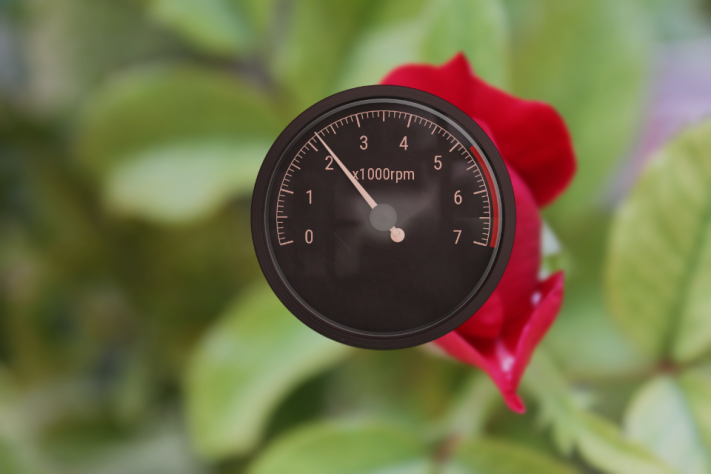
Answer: 2200; rpm
